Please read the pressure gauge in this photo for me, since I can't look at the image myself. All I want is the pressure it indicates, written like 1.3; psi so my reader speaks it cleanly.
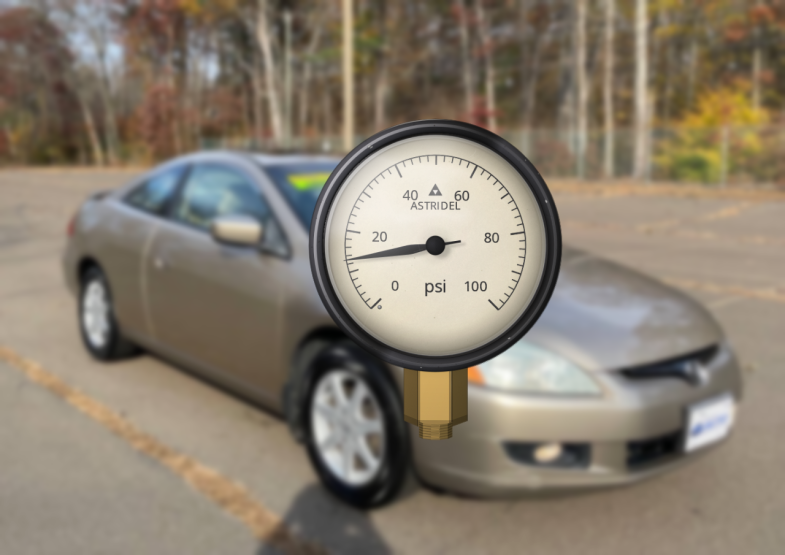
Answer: 13; psi
